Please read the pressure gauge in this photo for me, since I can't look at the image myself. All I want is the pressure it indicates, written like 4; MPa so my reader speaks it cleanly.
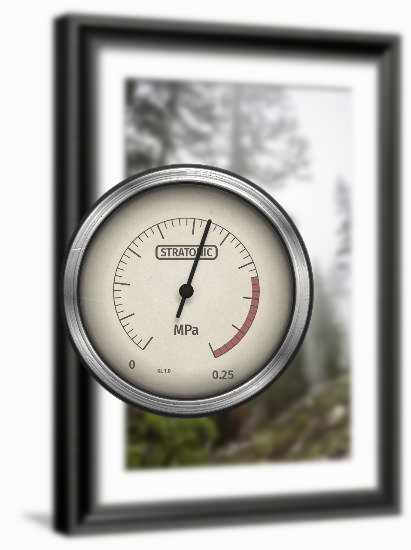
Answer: 0.135; MPa
